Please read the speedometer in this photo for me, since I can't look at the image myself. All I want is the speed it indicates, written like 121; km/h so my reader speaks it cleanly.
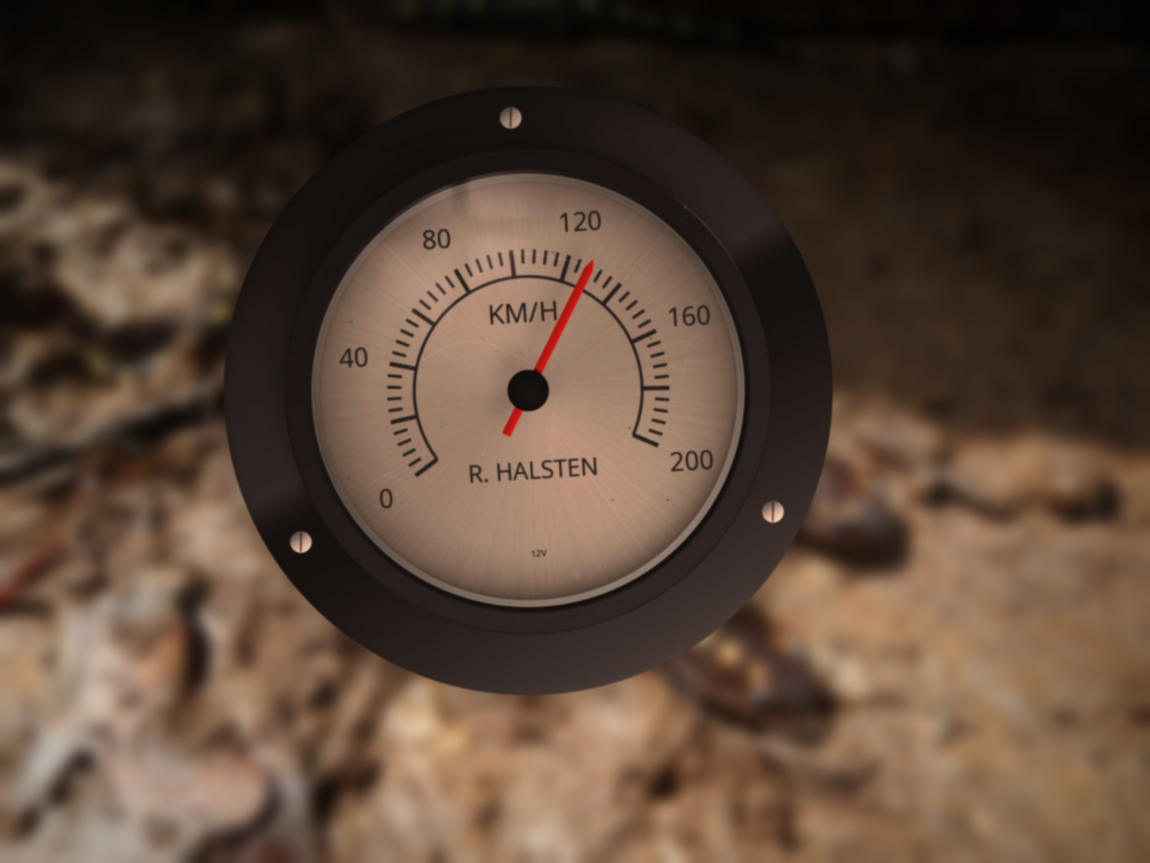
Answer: 128; km/h
